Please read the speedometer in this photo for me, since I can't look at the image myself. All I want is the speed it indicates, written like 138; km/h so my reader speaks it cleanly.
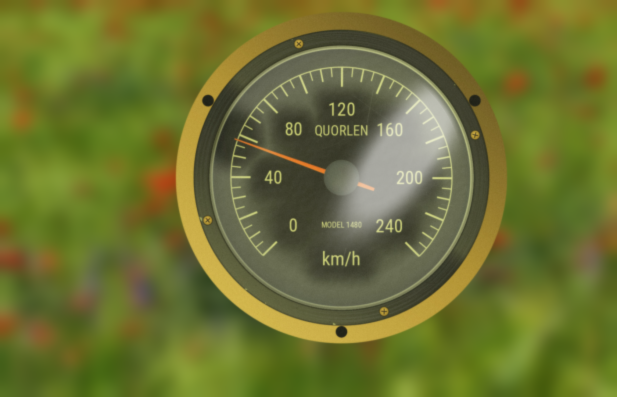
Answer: 57.5; km/h
